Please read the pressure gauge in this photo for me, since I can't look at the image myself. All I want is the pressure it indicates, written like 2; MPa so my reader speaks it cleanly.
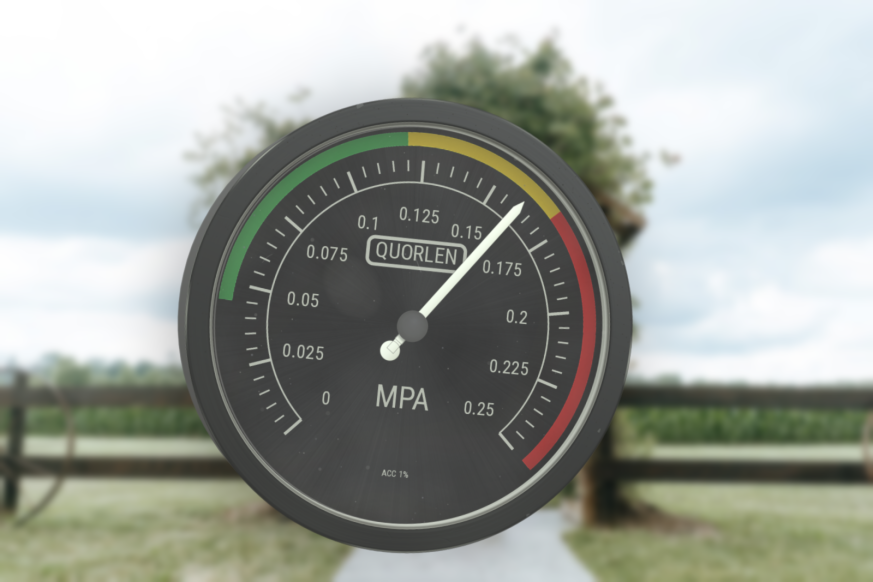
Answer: 0.16; MPa
